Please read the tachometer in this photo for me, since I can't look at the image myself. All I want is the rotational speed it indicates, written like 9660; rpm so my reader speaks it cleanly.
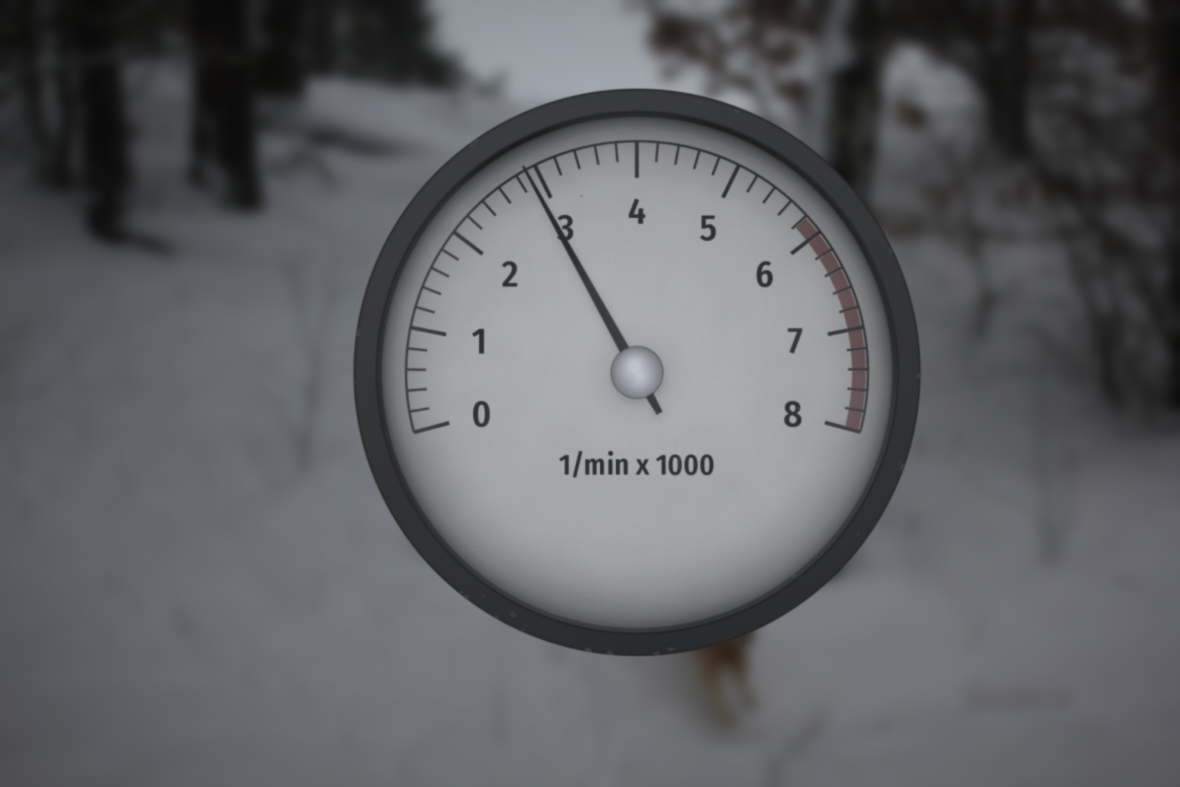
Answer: 2900; rpm
